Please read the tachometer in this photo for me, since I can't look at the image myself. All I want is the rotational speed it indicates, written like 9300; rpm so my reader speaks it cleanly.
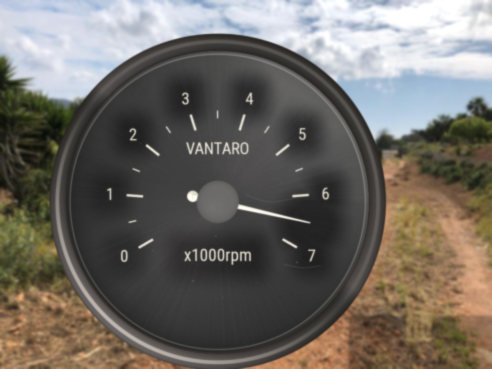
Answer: 6500; rpm
